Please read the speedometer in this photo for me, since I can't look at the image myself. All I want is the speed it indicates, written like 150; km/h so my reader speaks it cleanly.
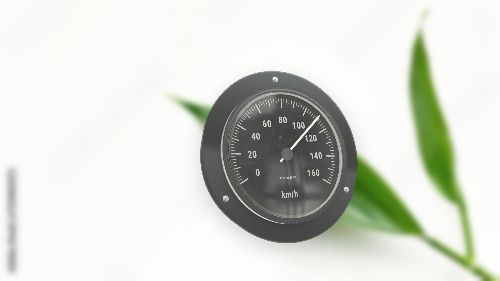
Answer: 110; km/h
